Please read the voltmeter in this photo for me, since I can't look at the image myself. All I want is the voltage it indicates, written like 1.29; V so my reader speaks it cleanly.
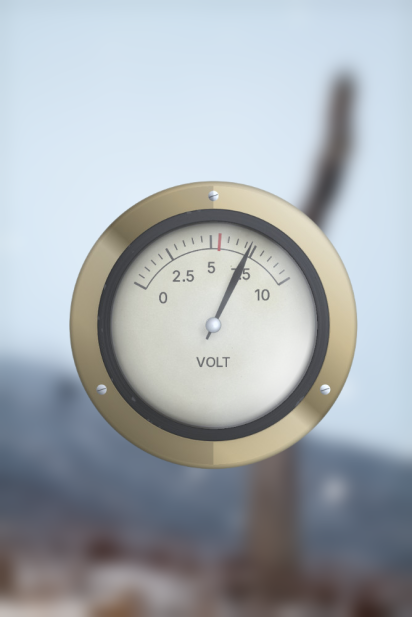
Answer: 7.25; V
